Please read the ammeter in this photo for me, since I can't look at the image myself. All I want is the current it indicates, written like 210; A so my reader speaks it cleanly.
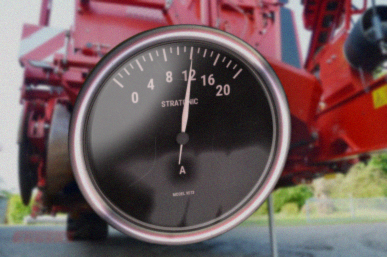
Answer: 12; A
